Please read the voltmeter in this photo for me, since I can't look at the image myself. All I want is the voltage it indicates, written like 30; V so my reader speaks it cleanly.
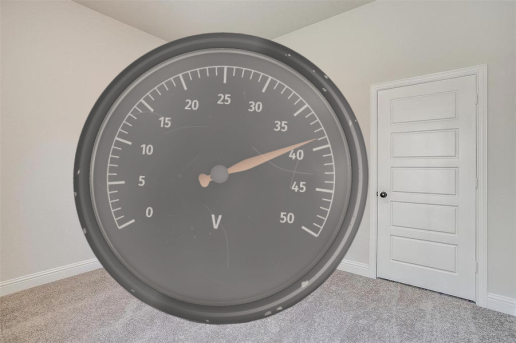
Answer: 39; V
